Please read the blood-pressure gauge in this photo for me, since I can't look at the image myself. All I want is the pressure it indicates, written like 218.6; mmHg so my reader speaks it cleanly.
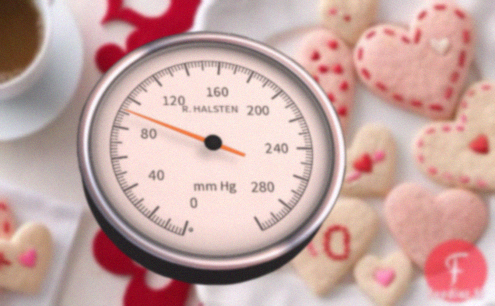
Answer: 90; mmHg
